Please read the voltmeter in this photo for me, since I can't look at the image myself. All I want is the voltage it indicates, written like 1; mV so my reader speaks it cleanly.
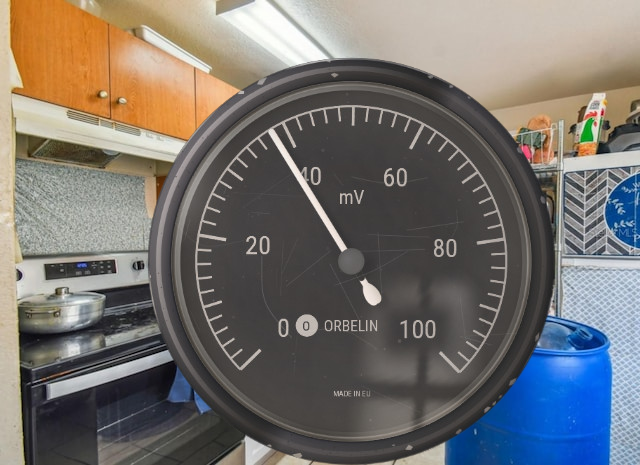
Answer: 38; mV
